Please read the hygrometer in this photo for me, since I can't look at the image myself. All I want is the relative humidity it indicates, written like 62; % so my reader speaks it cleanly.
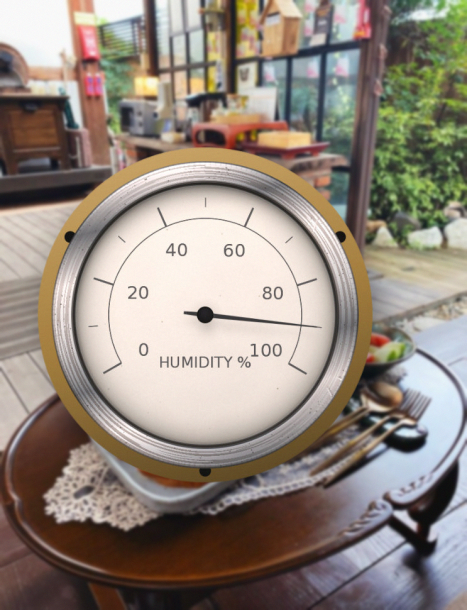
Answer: 90; %
